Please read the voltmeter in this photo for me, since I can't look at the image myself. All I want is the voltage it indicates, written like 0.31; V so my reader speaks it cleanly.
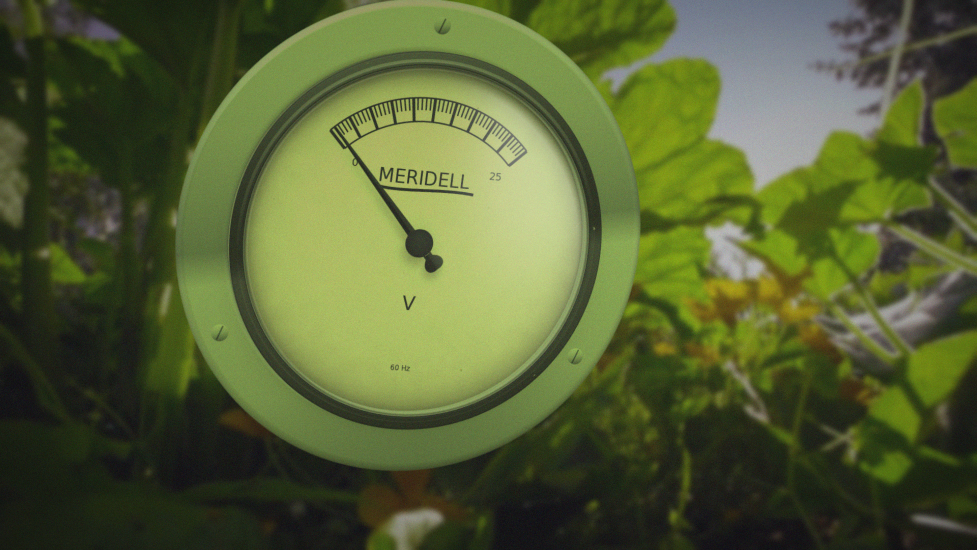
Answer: 0.5; V
